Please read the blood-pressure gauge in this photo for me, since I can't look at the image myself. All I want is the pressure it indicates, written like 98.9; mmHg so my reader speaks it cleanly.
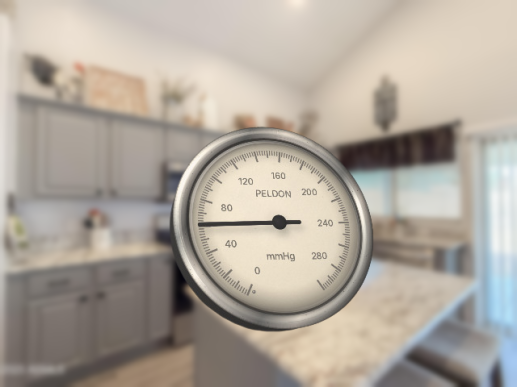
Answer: 60; mmHg
